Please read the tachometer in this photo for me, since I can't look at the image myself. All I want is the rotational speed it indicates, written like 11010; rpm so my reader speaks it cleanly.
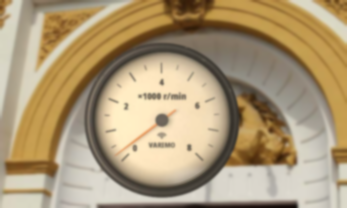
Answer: 250; rpm
